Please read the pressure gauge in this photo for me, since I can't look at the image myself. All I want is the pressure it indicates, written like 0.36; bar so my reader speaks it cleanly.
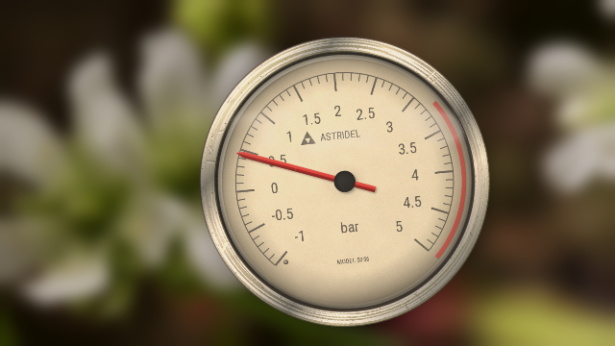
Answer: 0.45; bar
